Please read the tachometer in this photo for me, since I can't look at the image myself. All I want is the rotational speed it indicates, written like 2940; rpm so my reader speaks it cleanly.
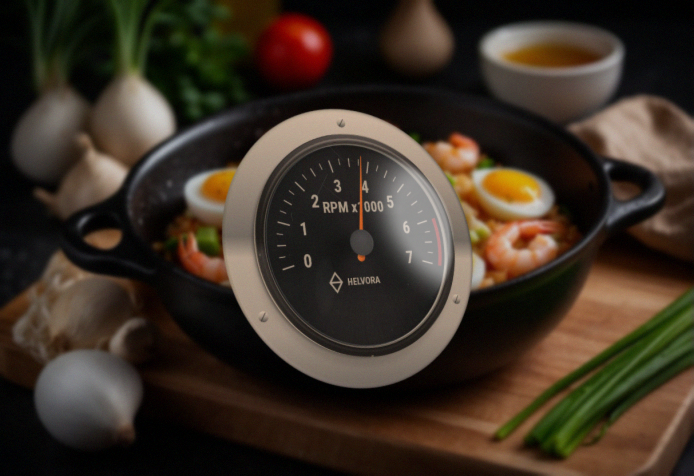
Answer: 3750; rpm
